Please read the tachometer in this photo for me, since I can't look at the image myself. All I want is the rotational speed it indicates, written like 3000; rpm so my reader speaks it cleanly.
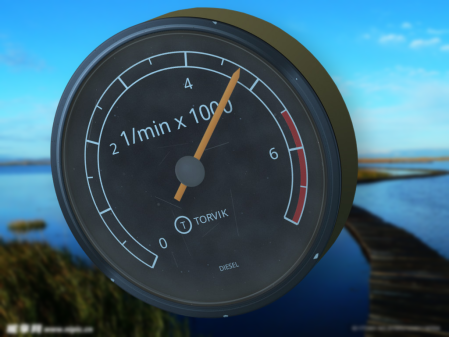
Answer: 4750; rpm
